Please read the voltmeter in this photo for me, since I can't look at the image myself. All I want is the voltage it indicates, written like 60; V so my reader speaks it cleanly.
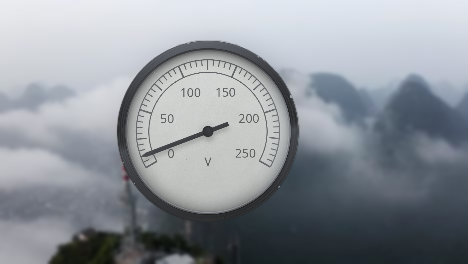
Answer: 10; V
